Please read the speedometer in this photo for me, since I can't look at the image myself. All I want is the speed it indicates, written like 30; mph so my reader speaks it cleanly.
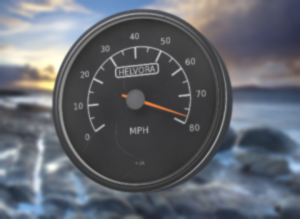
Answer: 77.5; mph
